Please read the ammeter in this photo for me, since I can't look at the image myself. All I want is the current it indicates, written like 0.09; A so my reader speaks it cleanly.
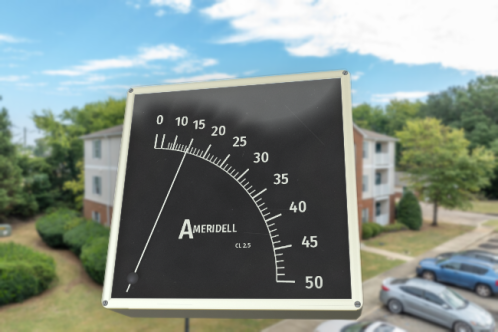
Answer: 15; A
